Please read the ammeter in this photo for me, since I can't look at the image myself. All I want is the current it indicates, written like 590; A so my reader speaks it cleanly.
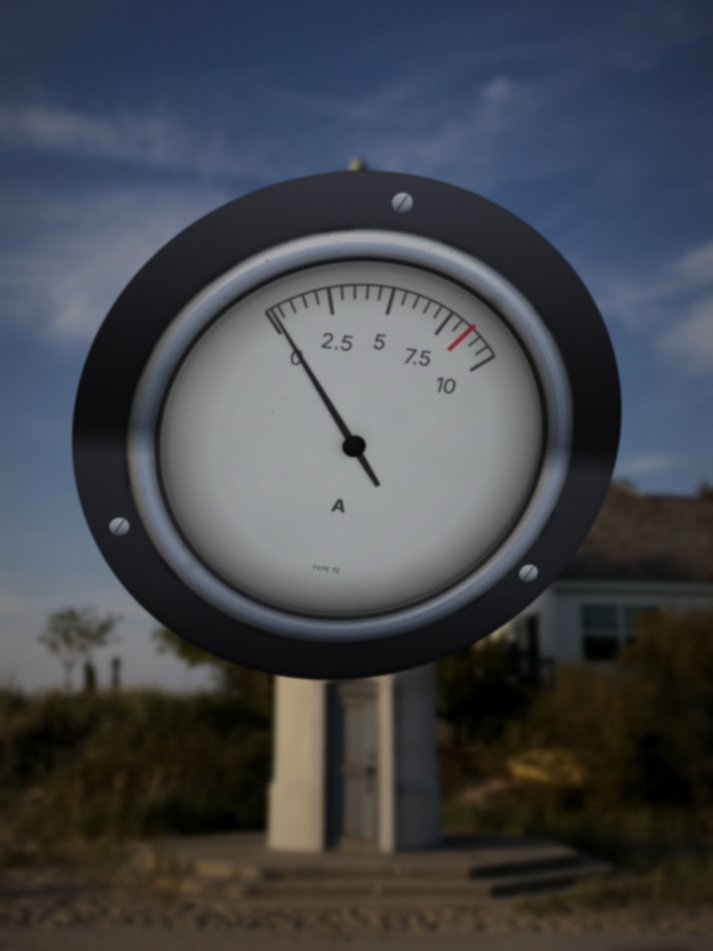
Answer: 0.25; A
